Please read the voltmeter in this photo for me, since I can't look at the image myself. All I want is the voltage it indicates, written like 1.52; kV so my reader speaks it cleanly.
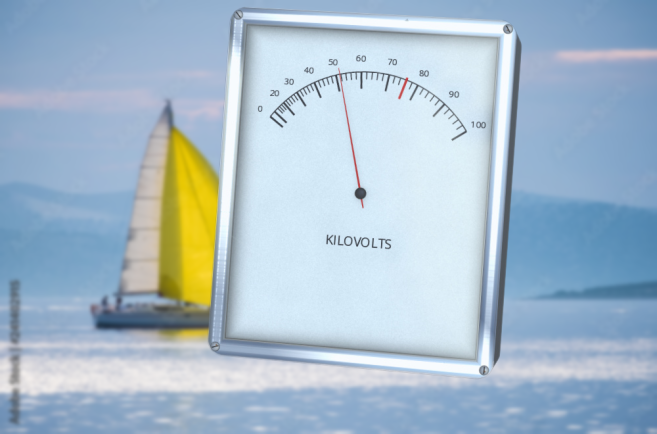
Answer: 52; kV
